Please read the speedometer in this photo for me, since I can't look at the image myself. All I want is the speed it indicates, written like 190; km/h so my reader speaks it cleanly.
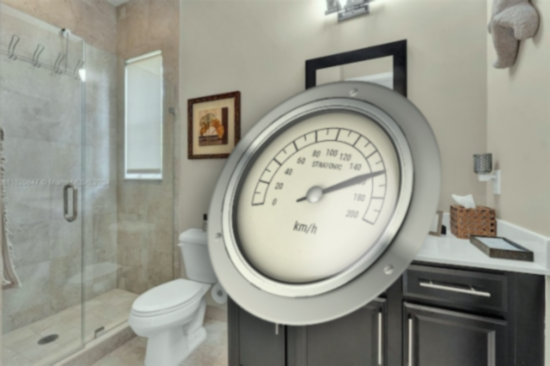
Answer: 160; km/h
